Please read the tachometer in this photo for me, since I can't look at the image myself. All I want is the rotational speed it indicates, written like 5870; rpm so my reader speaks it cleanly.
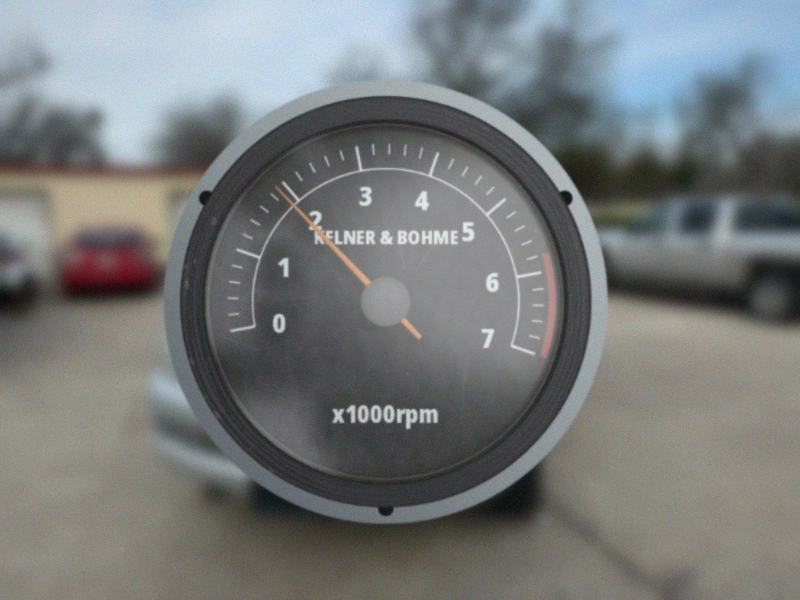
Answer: 1900; rpm
